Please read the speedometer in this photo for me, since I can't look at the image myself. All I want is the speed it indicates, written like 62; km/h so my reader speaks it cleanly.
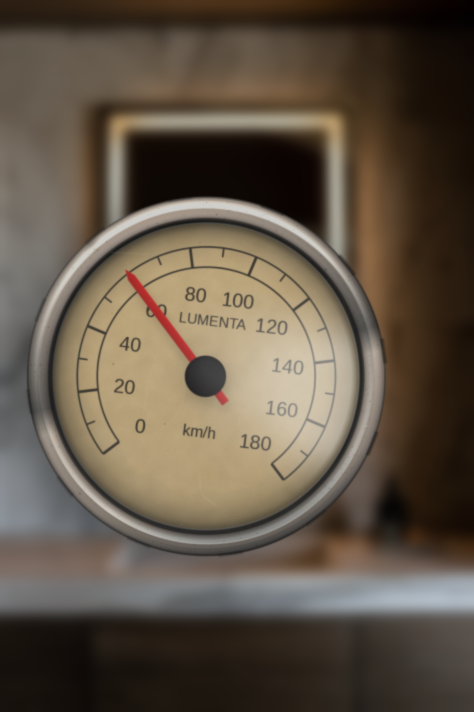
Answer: 60; km/h
